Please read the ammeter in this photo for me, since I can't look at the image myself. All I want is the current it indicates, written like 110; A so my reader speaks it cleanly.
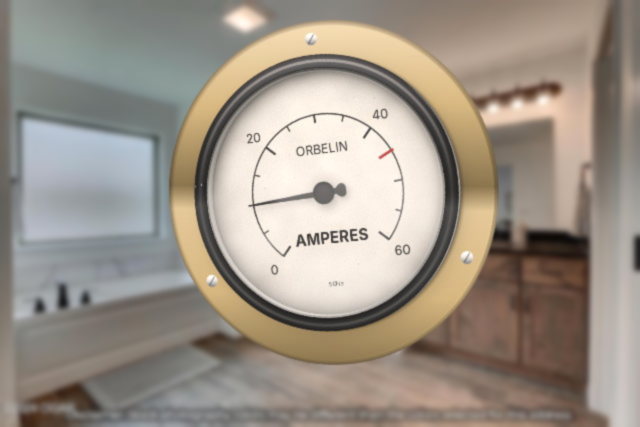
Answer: 10; A
